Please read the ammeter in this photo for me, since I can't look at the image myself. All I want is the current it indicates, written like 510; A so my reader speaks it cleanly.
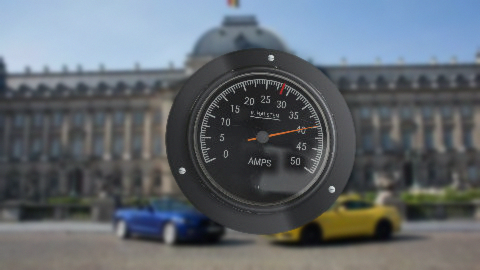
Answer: 40; A
